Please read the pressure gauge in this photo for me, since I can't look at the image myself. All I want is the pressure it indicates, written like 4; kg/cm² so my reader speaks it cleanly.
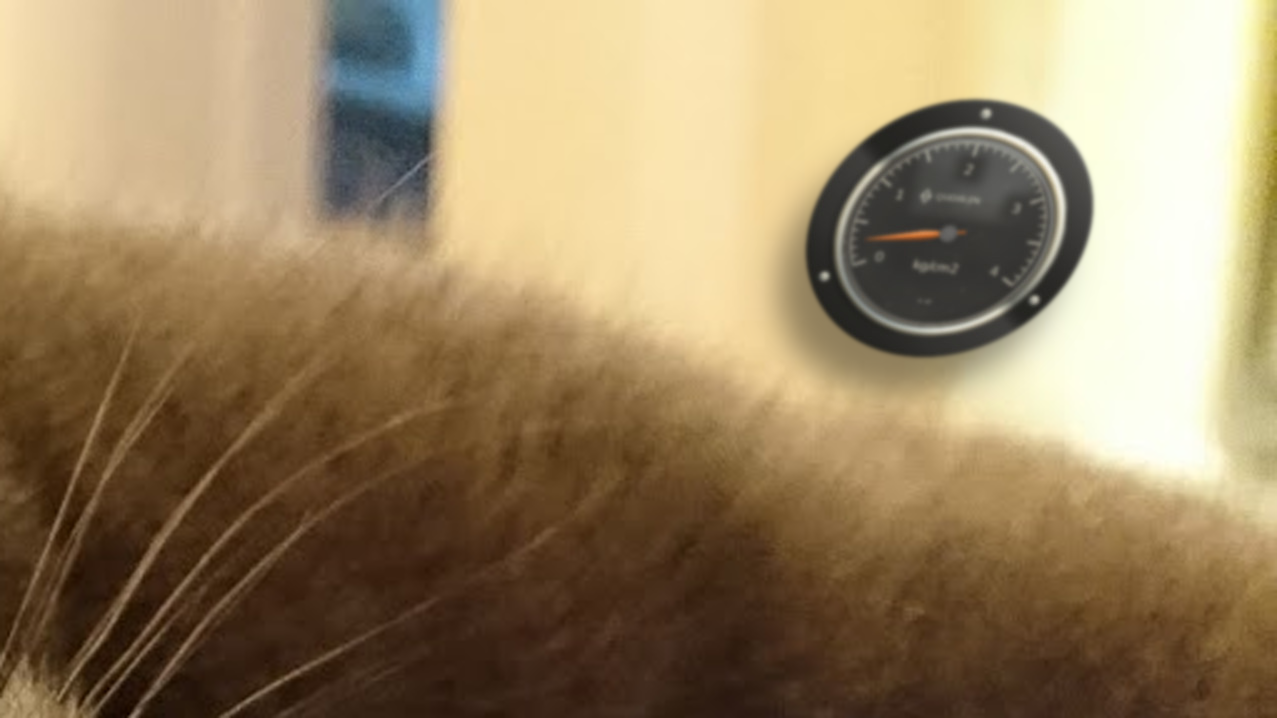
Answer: 0.3; kg/cm²
